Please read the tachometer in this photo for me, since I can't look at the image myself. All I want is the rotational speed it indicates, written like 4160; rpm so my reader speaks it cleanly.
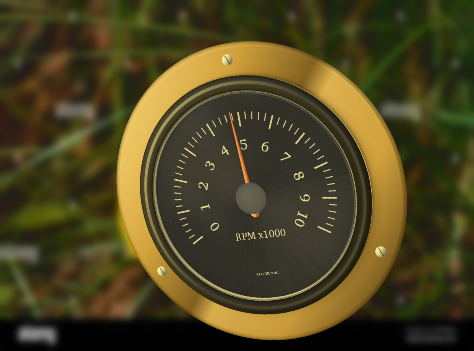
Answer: 4800; rpm
